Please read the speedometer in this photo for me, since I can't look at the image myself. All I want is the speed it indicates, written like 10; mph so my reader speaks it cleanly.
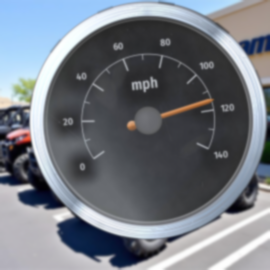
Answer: 115; mph
